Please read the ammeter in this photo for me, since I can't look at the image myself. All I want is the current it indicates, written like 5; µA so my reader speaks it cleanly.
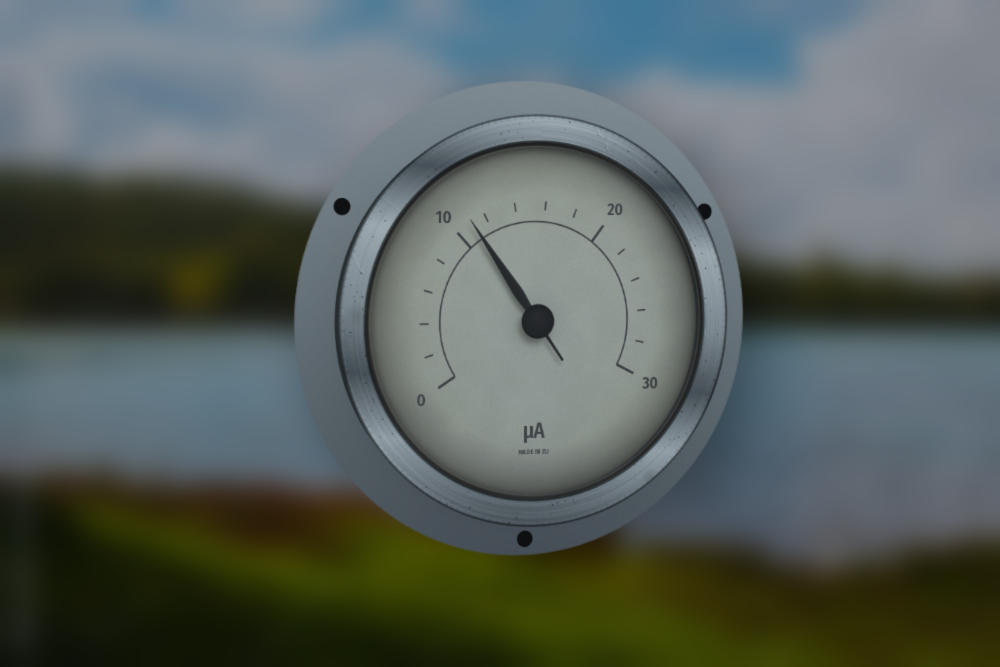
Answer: 11; µA
